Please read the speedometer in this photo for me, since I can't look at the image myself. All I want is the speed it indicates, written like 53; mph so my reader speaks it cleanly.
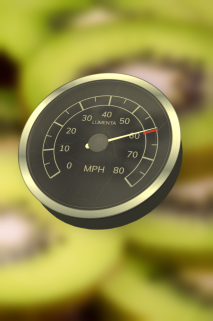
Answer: 60; mph
